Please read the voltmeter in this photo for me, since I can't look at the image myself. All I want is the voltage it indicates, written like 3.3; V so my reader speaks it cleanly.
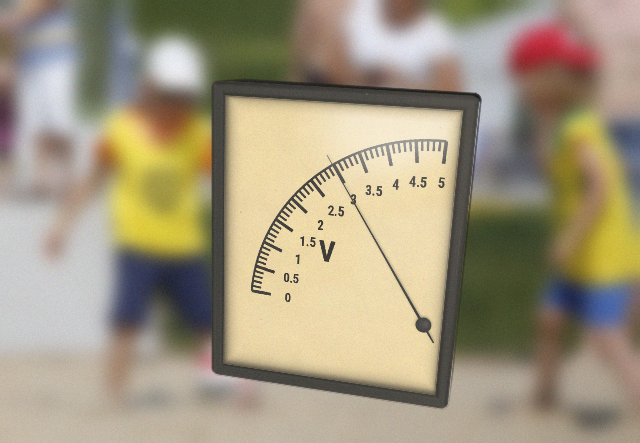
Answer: 3; V
